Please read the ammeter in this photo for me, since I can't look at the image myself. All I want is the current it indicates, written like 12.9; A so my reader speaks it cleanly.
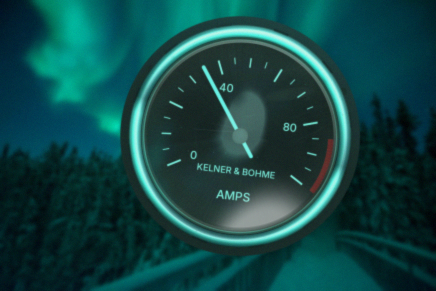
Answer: 35; A
